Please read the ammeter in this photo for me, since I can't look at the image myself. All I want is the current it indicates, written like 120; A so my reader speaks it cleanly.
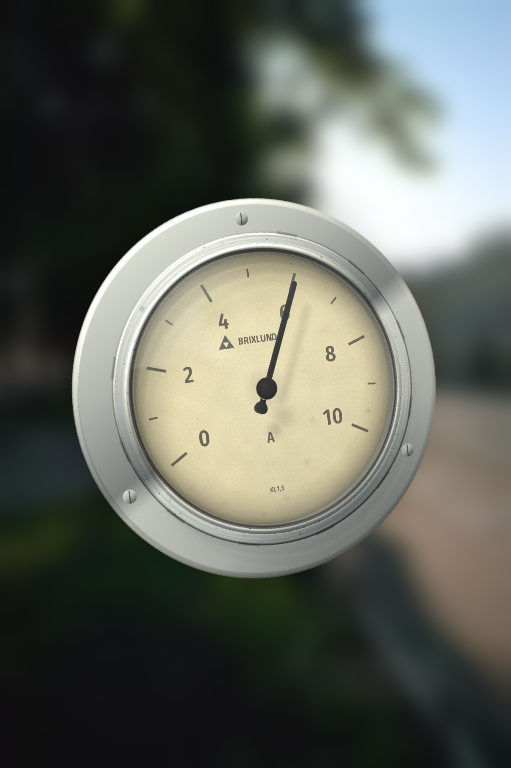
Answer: 6; A
